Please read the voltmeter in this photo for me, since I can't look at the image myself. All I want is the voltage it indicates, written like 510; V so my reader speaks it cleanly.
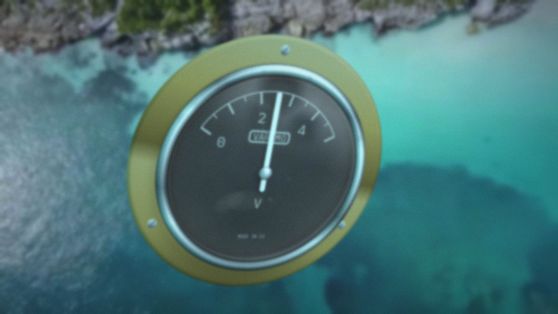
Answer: 2.5; V
